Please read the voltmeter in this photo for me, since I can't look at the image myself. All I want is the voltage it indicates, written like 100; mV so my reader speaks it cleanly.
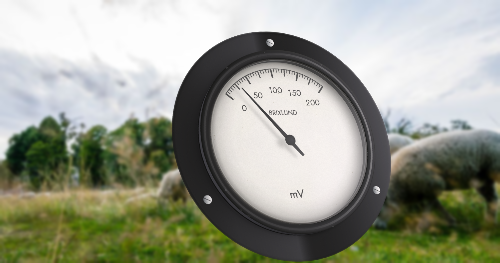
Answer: 25; mV
